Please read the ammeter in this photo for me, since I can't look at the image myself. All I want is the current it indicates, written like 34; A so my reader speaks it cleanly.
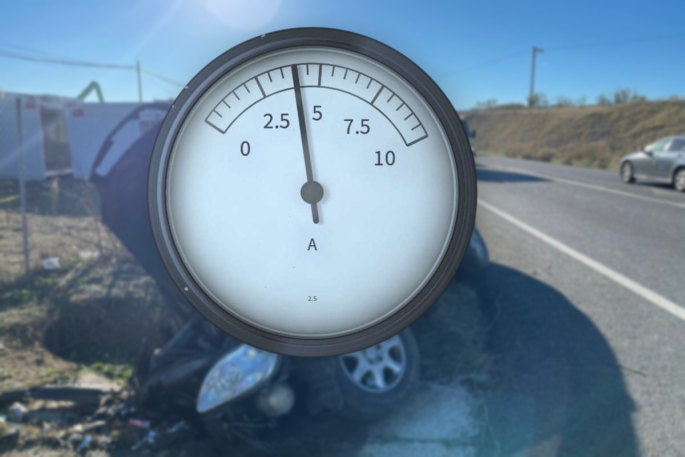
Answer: 4; A
